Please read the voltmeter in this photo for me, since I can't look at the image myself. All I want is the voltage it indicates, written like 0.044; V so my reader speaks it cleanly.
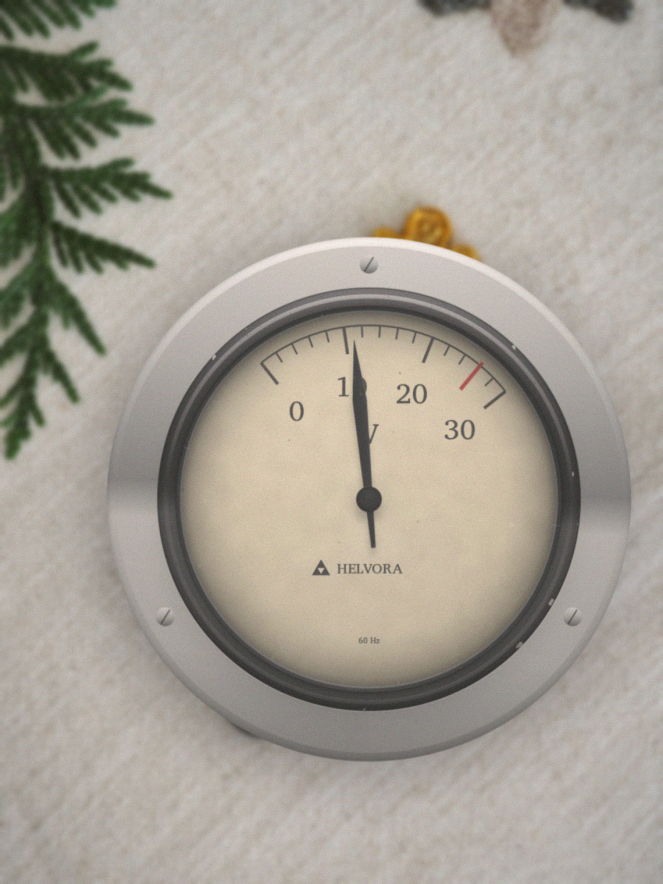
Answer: 11; V
